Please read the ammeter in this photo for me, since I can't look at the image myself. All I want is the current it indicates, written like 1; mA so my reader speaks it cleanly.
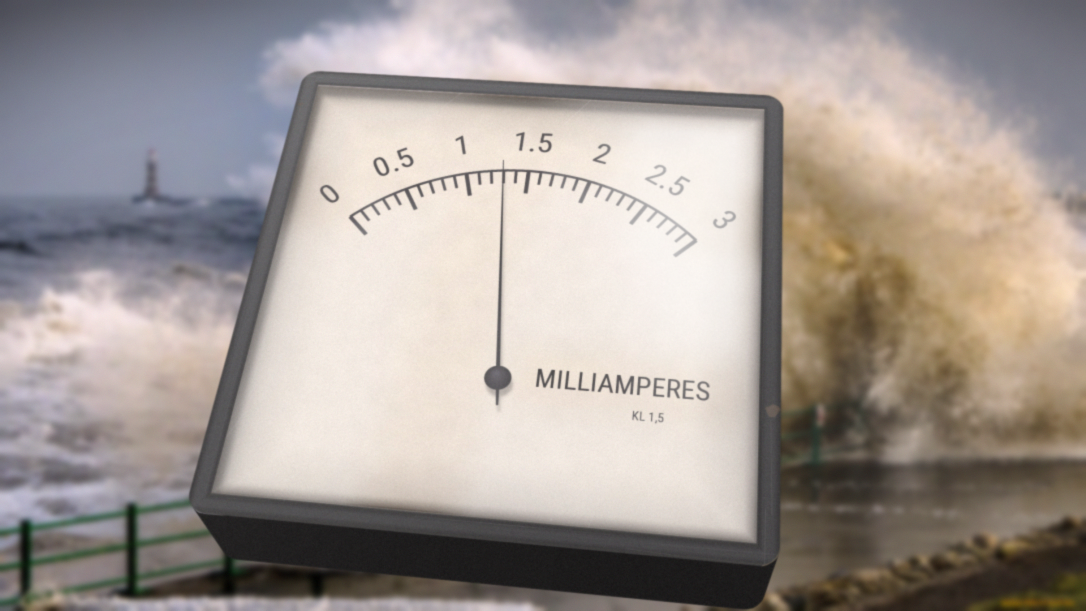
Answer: 1.3; mA
